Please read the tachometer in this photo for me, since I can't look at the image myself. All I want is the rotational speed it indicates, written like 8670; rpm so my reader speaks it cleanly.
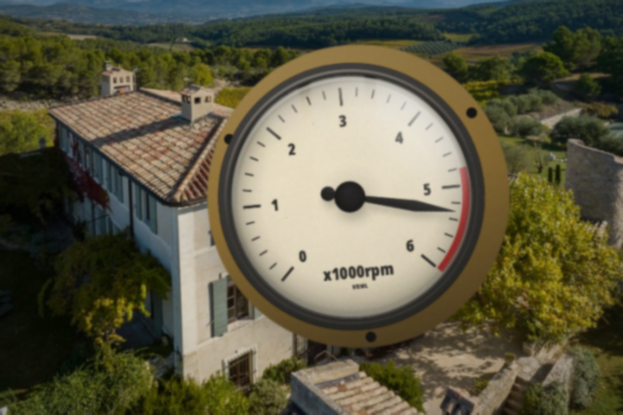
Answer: 5300; rpm
